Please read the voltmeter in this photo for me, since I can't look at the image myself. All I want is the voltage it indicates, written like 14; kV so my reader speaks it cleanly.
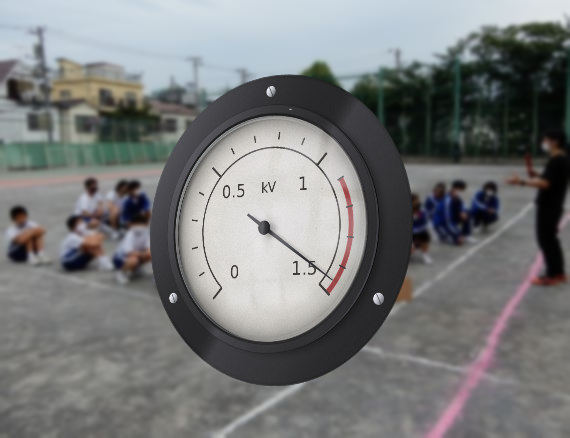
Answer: 1.45; kV
